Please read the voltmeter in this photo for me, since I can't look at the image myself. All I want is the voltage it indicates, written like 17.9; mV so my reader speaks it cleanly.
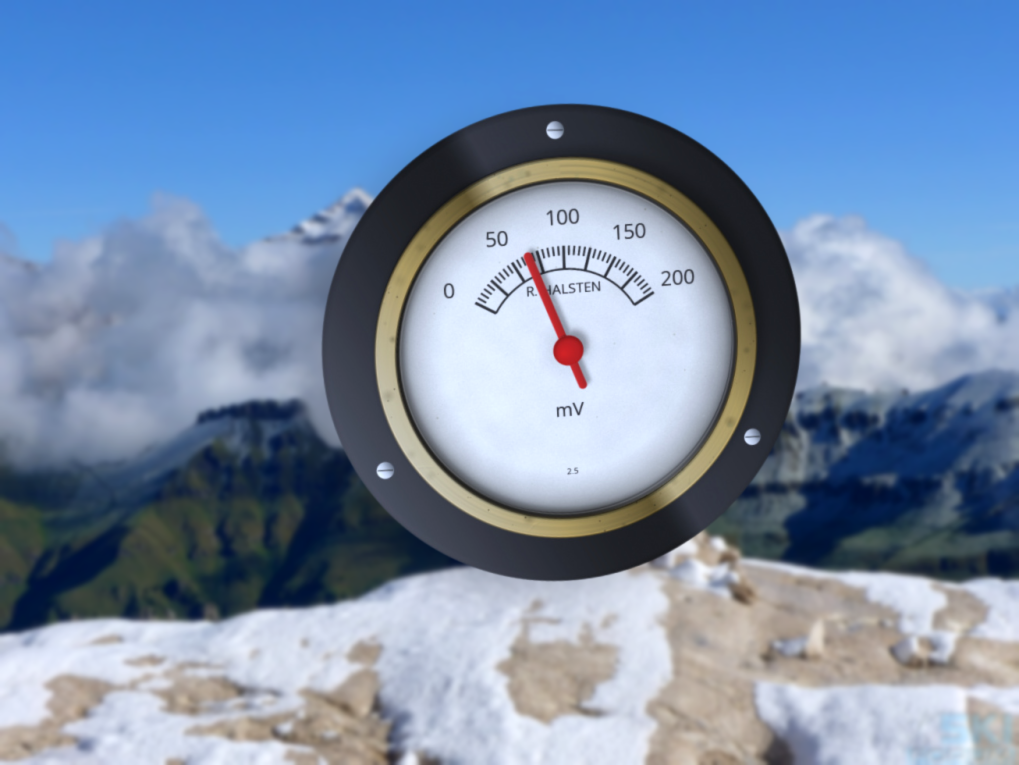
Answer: 65; mV
